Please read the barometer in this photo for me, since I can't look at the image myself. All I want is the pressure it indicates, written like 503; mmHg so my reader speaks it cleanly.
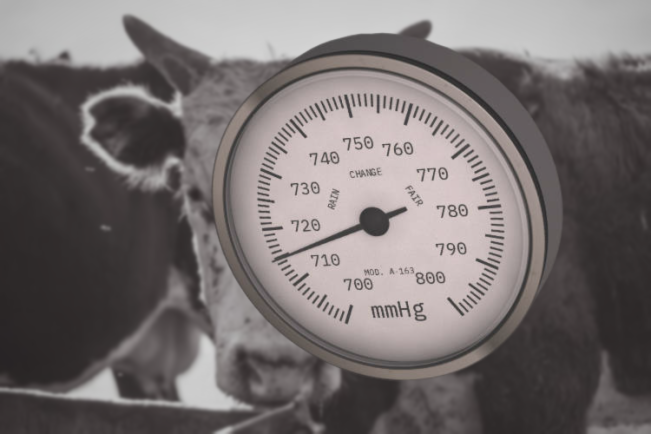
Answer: 715; mmHg
